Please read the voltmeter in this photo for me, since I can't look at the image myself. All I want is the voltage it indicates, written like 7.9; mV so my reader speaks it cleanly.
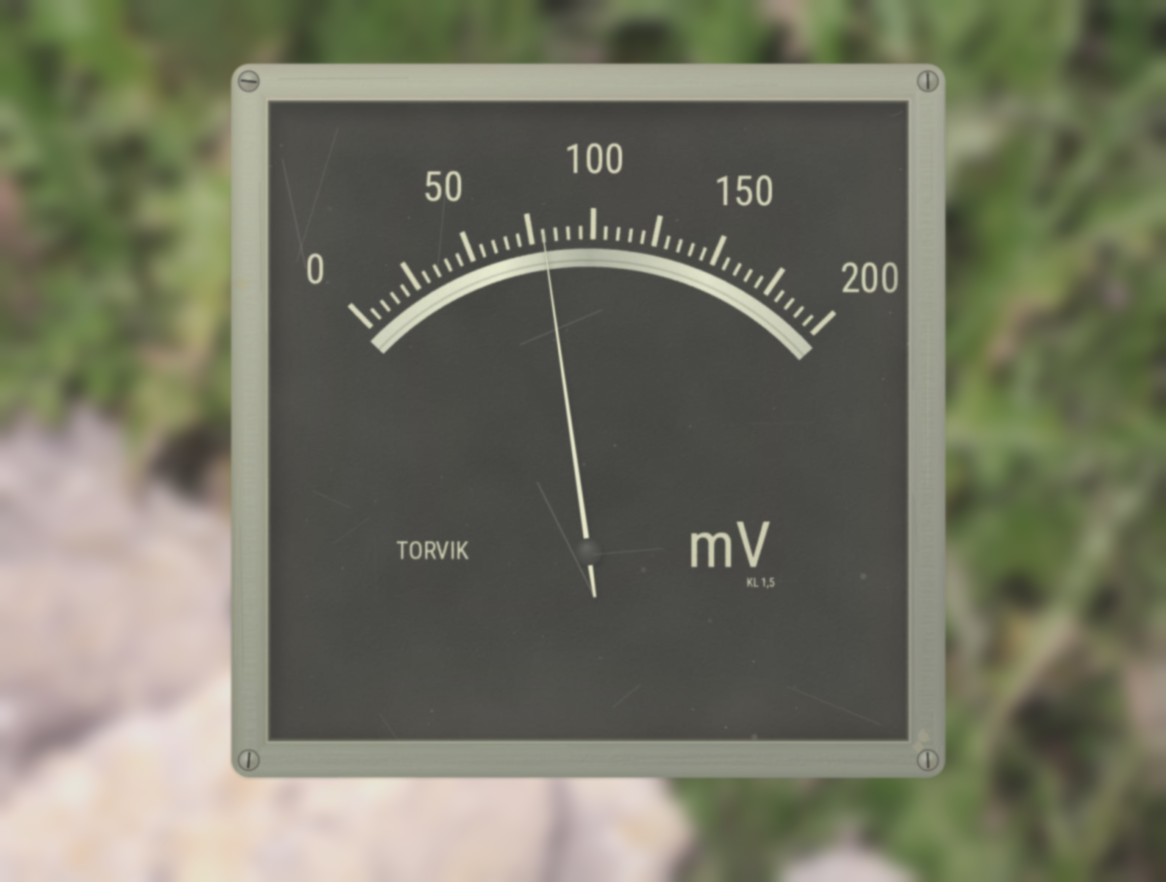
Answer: 80; mV
